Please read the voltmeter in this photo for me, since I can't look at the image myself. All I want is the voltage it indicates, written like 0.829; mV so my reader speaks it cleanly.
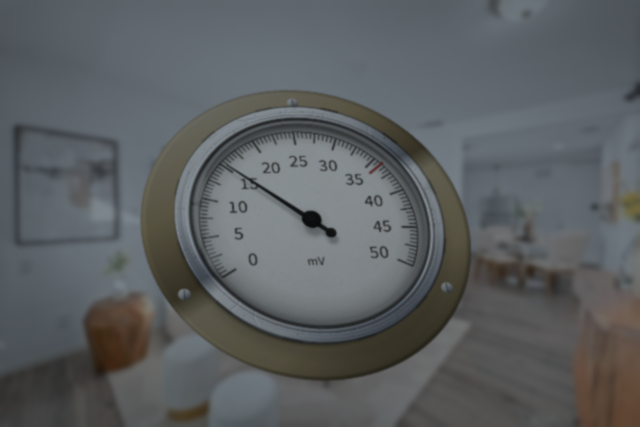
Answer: 15; mV
